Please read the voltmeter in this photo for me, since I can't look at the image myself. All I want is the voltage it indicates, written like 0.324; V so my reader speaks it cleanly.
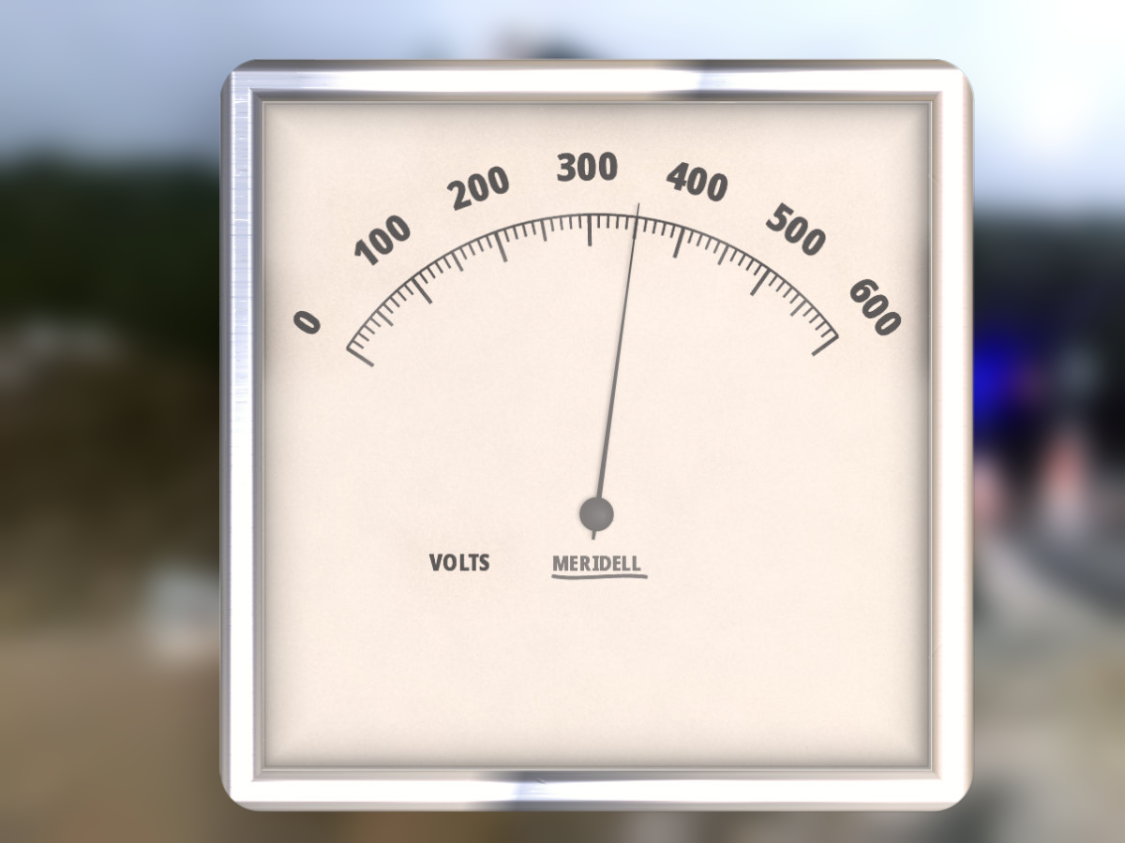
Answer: 350; V
